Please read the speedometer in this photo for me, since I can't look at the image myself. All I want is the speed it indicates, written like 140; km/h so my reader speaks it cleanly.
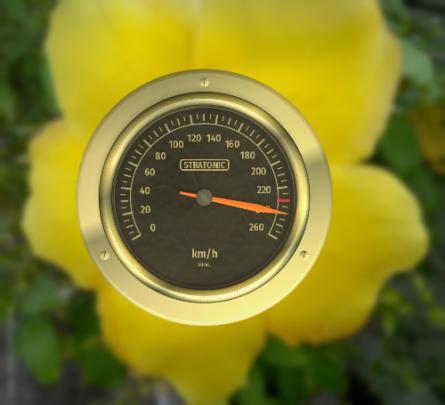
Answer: 240; km/h
